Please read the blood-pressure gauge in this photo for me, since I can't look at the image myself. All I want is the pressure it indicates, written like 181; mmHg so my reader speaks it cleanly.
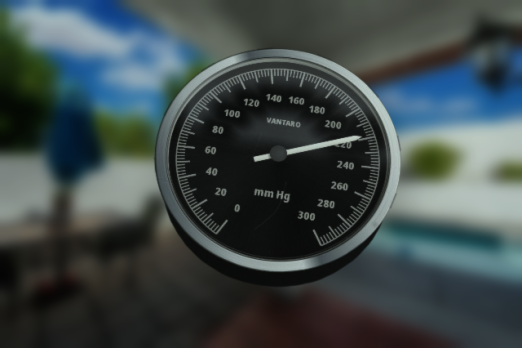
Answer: 220; mmHg
